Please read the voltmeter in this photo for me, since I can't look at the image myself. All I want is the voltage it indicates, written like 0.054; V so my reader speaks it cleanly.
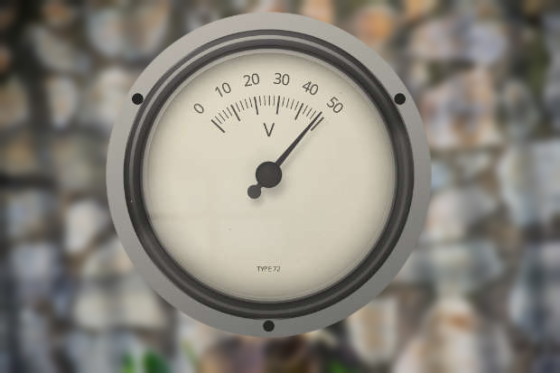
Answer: 48; V
